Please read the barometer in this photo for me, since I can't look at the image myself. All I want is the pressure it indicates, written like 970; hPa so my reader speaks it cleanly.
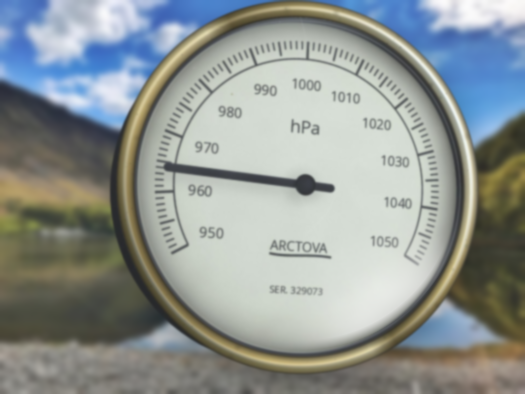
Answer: 964; hPa
